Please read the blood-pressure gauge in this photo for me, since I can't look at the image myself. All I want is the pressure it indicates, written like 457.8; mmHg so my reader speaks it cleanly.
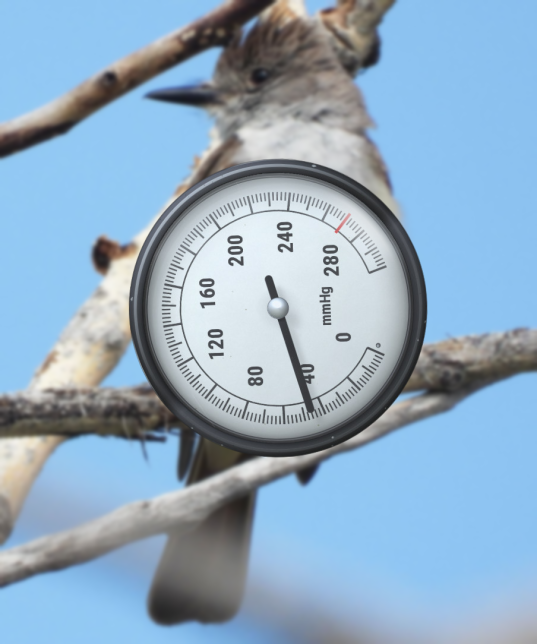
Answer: 46; mmHg
